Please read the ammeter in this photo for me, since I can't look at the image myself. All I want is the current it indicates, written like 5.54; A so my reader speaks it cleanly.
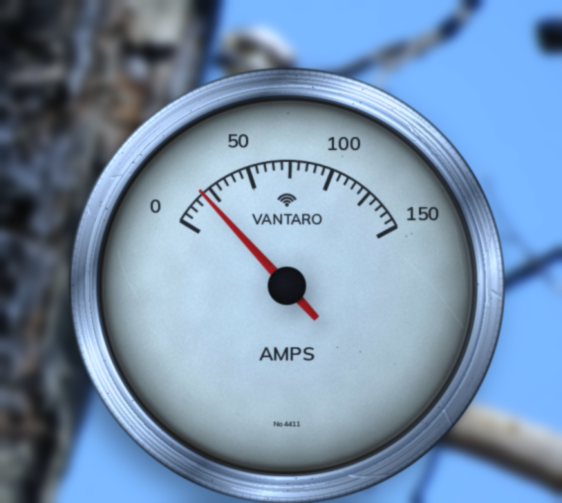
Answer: 20; A
